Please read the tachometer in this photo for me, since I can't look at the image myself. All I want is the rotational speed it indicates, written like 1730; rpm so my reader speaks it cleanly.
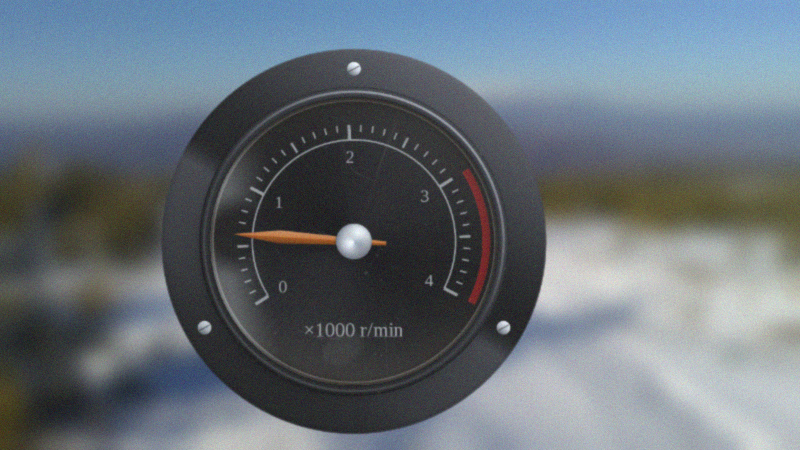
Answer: 600; rpm
